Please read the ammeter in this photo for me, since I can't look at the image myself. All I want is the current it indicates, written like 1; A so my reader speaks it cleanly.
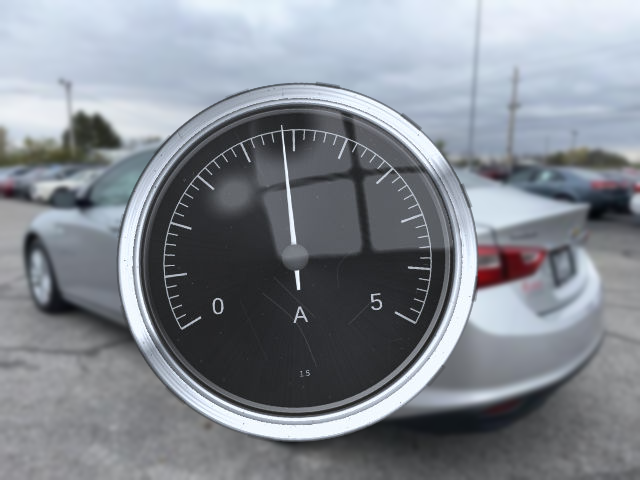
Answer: 2.4; A
